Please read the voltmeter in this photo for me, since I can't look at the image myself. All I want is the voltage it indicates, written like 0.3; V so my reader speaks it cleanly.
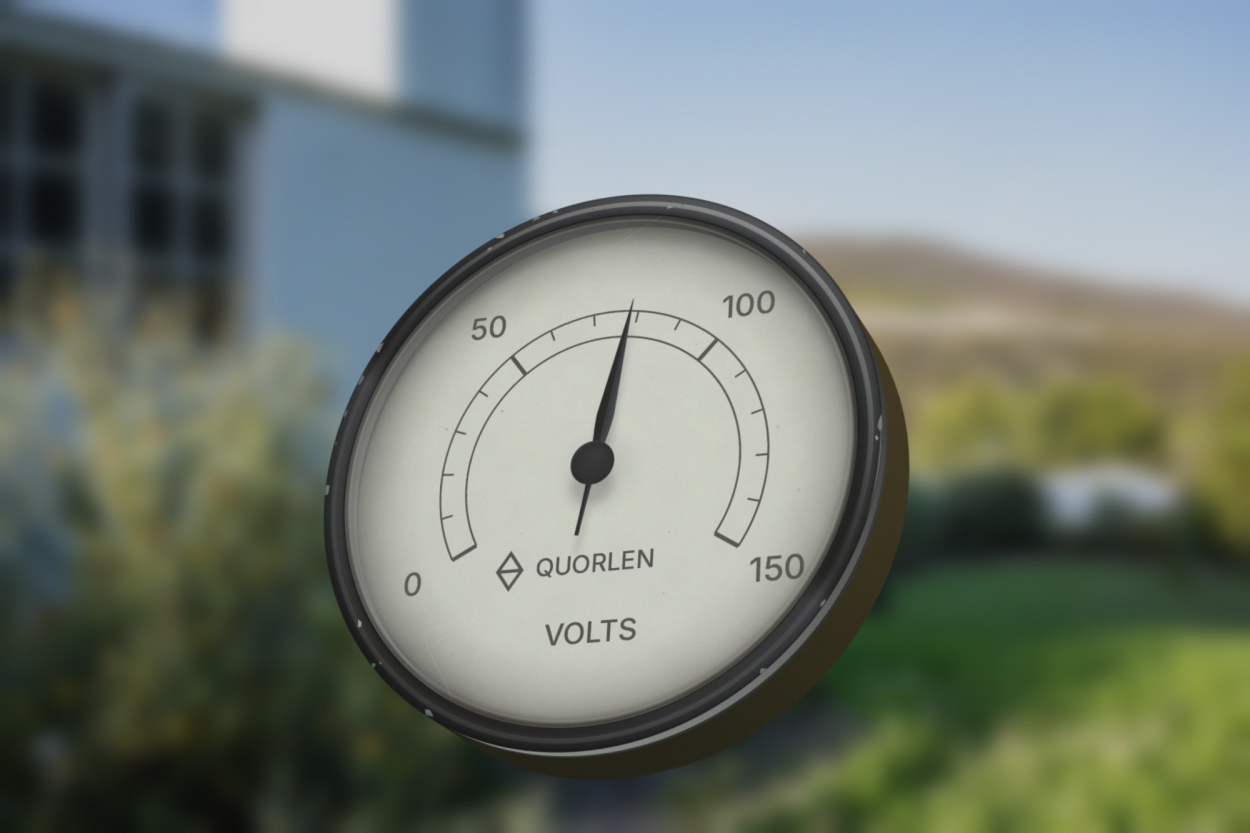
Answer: 80; V
